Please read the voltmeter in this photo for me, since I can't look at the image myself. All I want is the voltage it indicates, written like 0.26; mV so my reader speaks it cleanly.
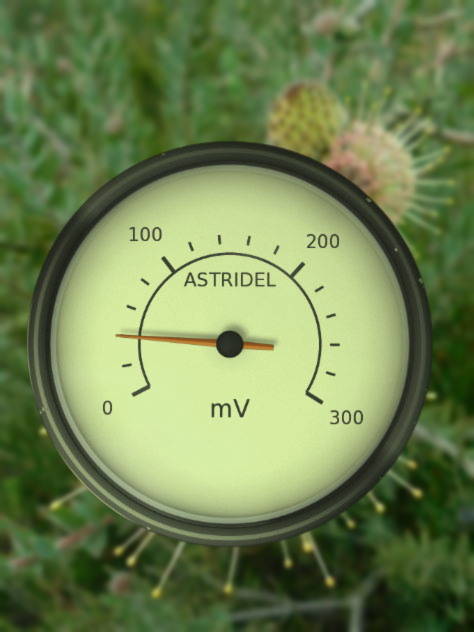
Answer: 40; mV
